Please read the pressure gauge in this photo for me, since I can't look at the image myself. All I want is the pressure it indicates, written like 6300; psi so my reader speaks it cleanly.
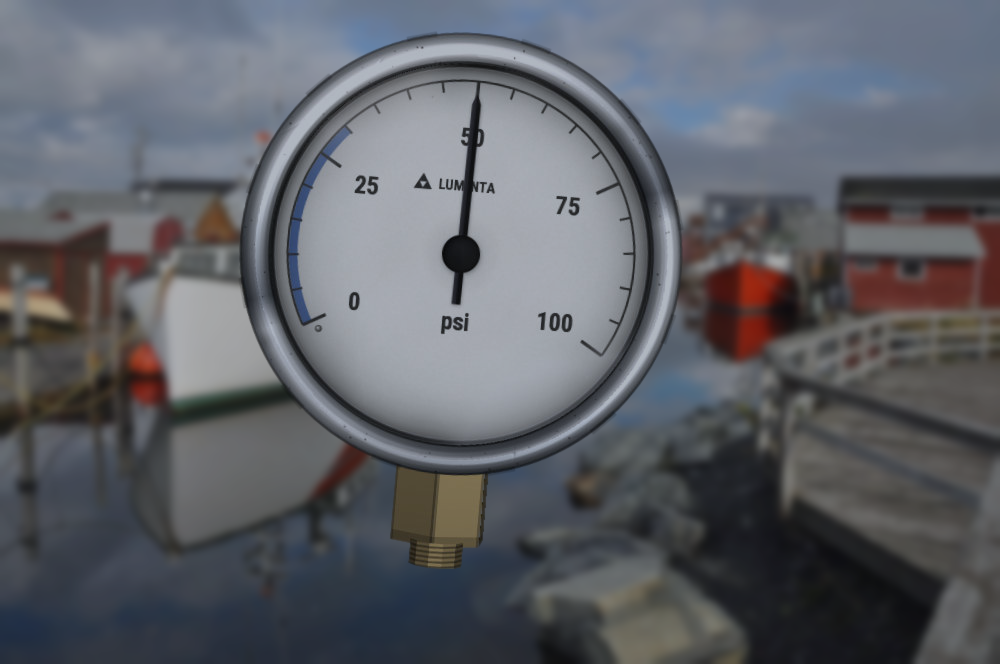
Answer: 50; psi
